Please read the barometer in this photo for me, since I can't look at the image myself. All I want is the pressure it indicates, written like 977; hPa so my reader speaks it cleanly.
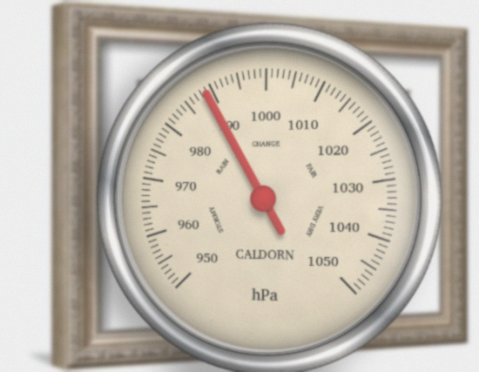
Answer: 989; hPa
